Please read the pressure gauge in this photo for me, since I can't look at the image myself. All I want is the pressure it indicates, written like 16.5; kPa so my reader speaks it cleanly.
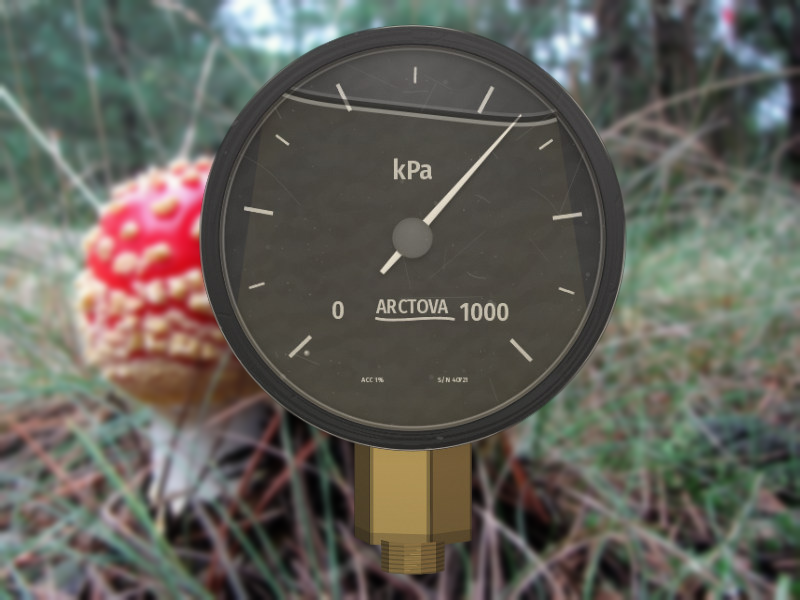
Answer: 650; kPa
